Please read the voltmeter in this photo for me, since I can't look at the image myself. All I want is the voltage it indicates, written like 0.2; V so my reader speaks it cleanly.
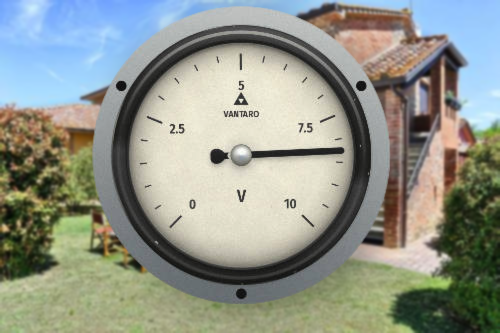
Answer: 8.25; V
